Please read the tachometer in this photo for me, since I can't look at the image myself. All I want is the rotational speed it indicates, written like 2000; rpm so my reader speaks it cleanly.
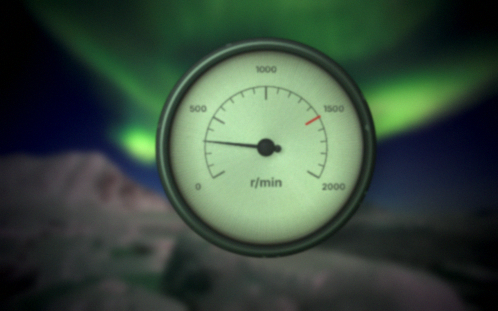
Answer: 300; rpm
